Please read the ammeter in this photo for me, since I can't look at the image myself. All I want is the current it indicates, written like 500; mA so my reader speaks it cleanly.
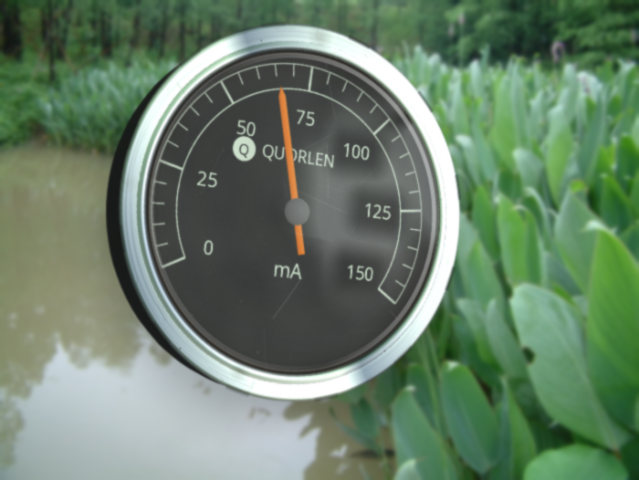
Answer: 65; mA
